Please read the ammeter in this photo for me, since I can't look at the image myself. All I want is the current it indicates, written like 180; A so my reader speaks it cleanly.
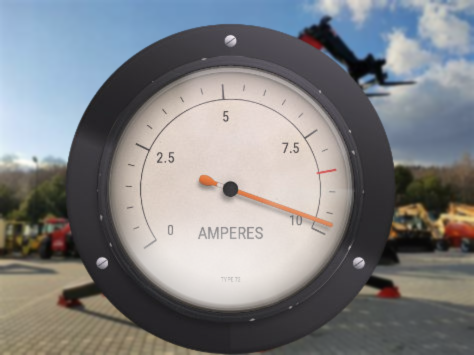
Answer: 9.75; A
